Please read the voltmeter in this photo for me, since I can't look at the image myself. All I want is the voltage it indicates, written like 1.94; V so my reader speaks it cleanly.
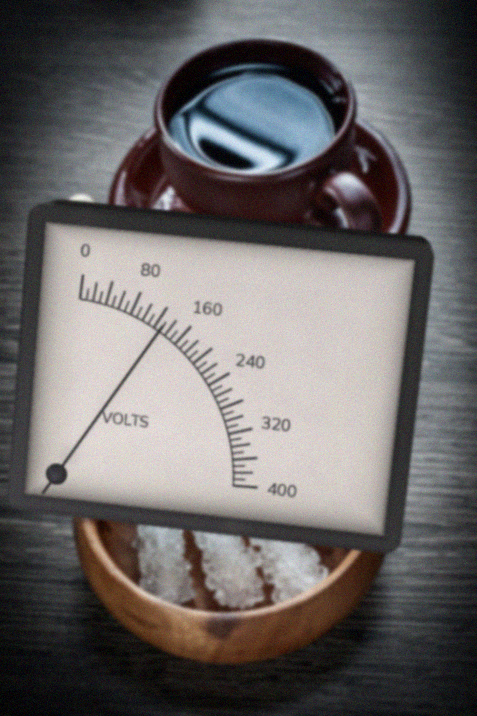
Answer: 130; V
